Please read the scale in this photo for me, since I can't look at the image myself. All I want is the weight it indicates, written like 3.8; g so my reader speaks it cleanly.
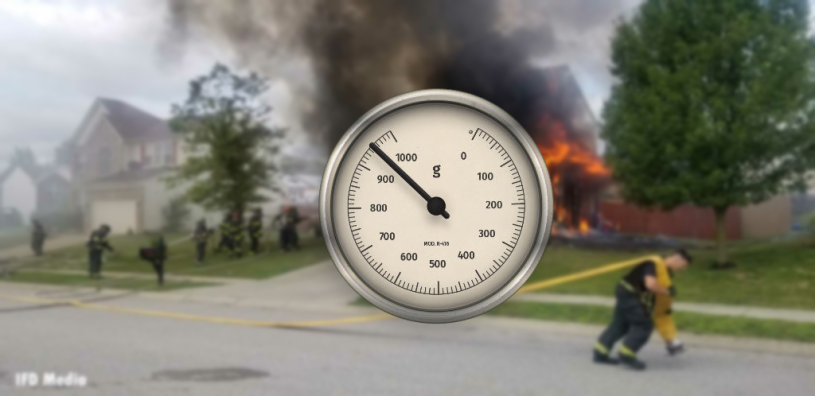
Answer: 950; g
